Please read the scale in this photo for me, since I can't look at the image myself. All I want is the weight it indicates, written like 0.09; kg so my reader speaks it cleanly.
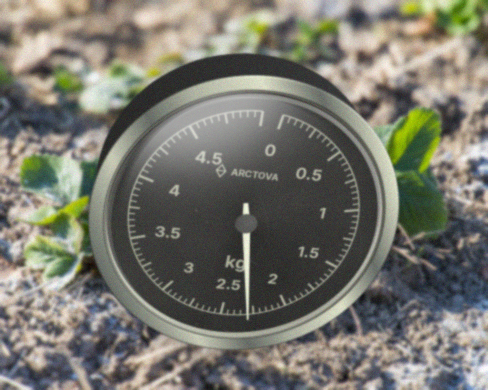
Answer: 2.3; kg
